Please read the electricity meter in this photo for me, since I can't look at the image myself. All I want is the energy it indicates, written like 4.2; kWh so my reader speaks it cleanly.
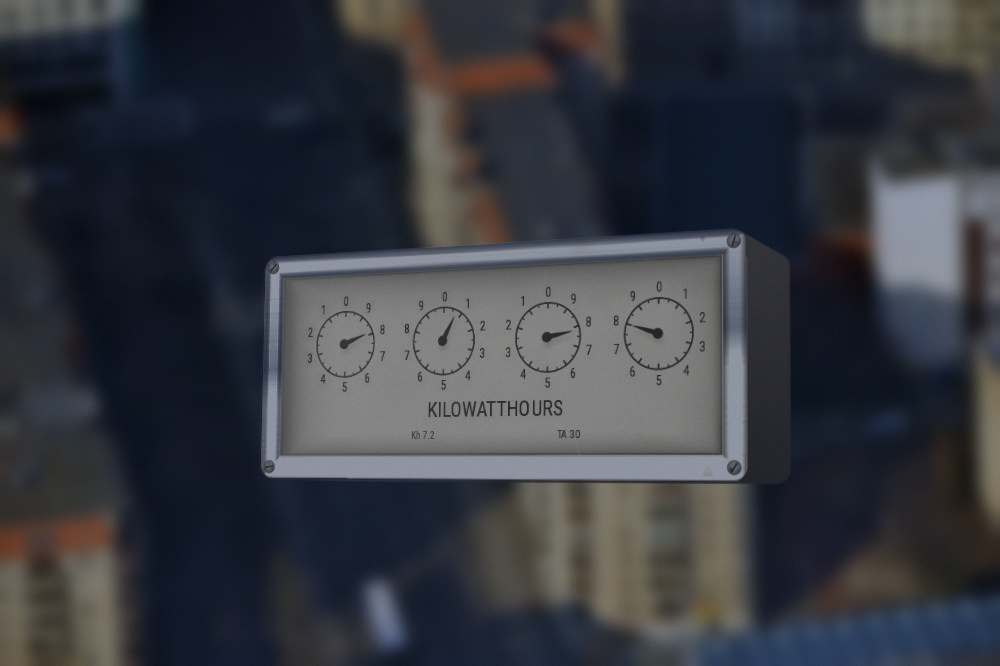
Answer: 8078; kWh
